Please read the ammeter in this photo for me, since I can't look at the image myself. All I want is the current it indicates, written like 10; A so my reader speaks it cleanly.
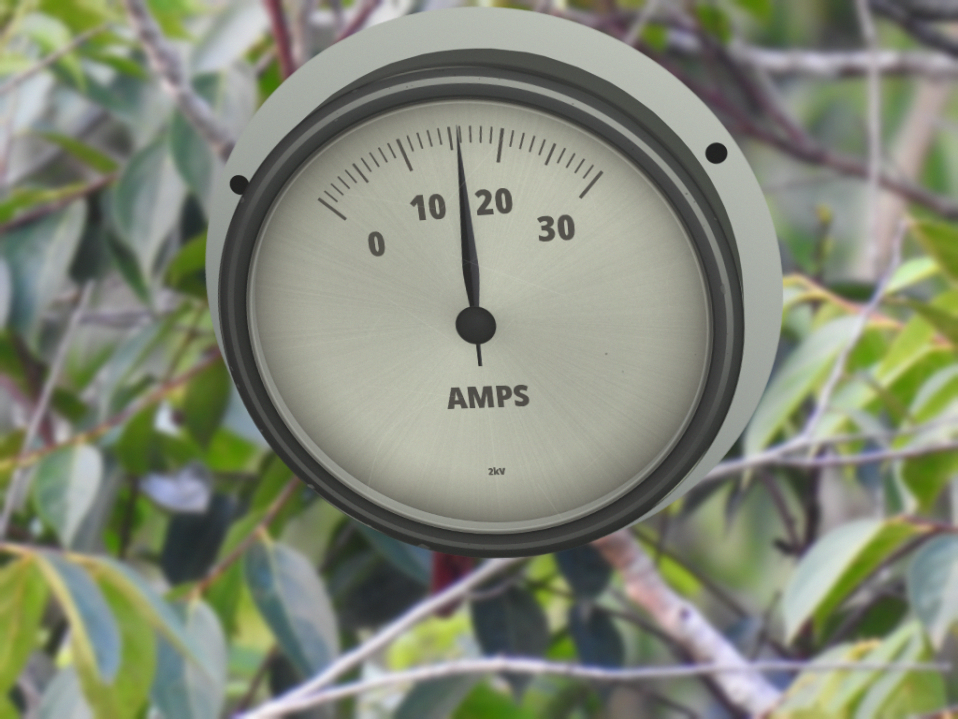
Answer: 16; A
